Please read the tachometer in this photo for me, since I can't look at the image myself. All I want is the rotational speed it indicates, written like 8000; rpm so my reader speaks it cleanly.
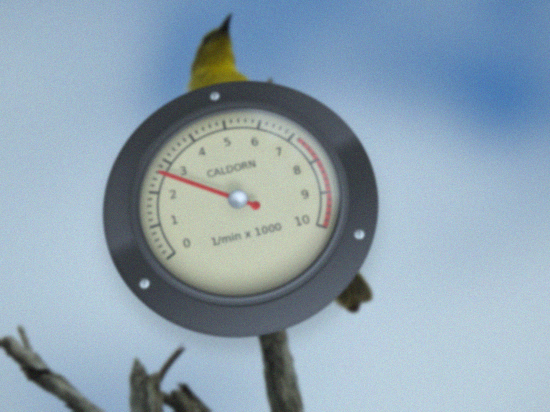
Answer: 2600; rpm
